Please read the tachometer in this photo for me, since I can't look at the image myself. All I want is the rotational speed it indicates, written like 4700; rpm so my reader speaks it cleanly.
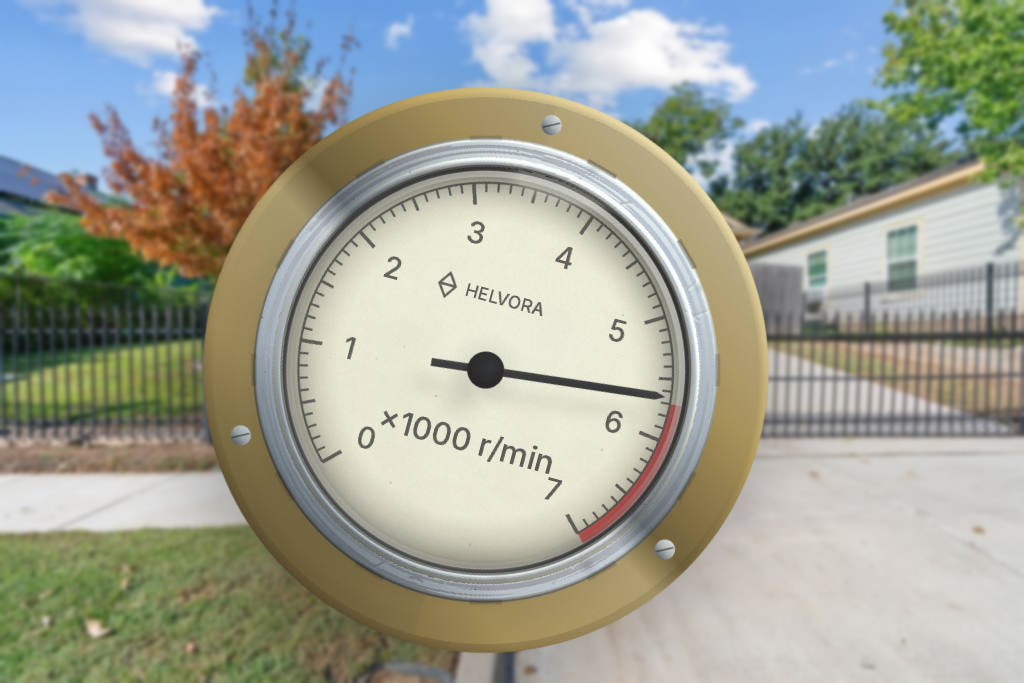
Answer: 5650; rpm
